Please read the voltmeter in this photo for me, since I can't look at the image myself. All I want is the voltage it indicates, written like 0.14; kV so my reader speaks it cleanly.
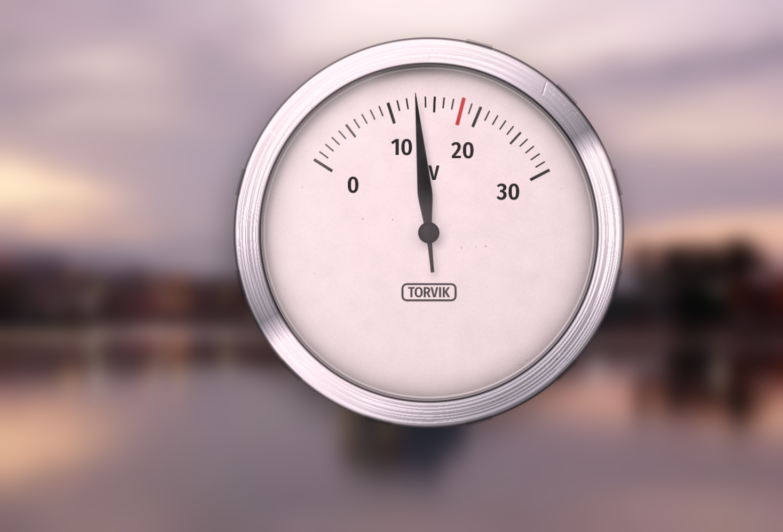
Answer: 13; kV
